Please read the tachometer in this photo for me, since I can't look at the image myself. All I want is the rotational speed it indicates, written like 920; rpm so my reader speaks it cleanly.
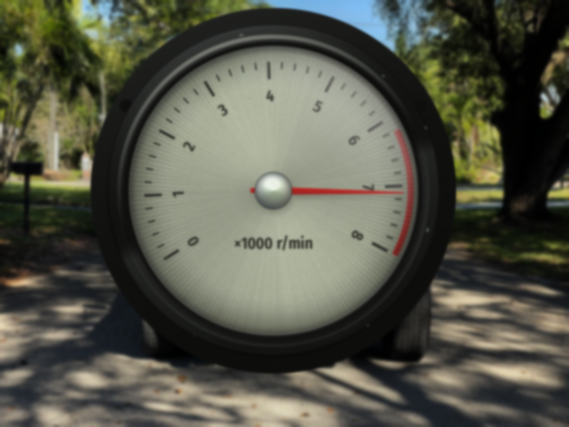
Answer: 7100; rpm
